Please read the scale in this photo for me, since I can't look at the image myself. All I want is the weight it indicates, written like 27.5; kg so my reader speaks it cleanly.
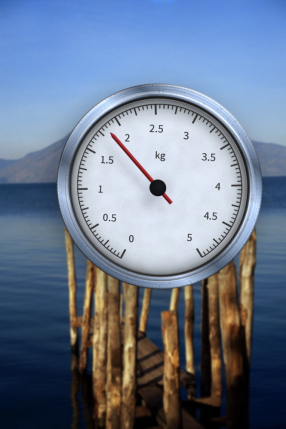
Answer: 1.85; kg
